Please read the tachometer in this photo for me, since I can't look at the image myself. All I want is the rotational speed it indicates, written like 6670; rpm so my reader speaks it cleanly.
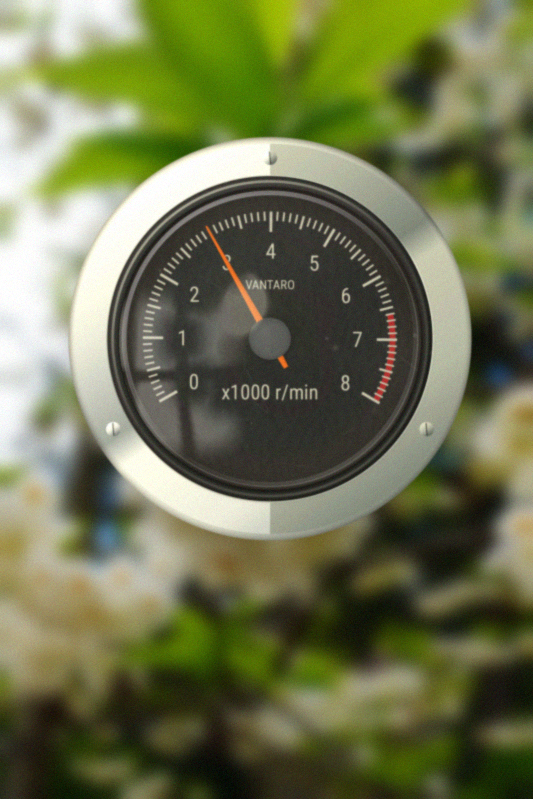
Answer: 3000; rpm
